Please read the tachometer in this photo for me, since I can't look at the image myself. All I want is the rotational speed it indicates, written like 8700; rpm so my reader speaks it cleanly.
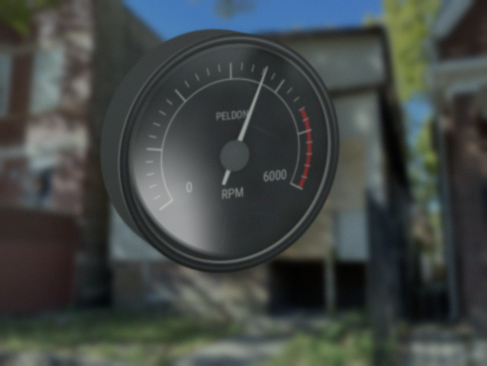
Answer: 3600; rpm
